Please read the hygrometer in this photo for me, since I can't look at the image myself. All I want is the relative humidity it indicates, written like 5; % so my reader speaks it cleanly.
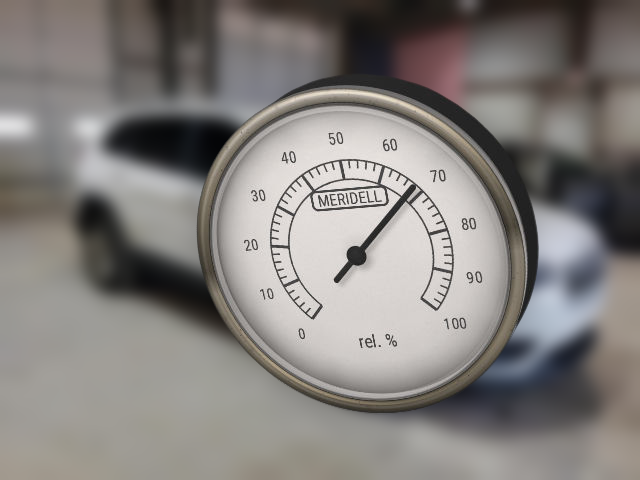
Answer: 68; %
